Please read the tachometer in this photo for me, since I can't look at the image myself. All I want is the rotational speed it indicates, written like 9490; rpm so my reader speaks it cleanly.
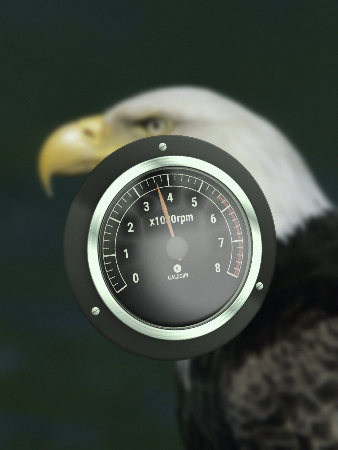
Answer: 3600; rpm
